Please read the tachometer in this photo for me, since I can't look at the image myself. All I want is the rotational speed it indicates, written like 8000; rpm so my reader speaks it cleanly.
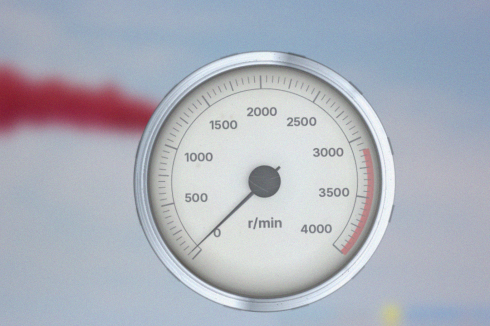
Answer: 50; rpm
